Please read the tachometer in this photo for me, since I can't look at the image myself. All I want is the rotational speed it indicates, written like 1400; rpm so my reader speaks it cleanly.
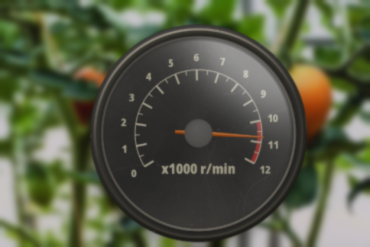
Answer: 10750; rpm
